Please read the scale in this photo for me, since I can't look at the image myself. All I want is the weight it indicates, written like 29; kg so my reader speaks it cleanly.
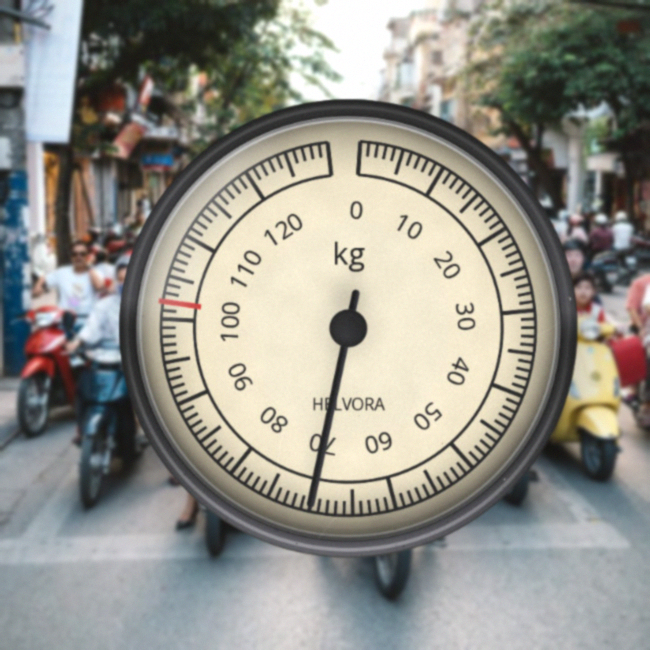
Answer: 70; kg
